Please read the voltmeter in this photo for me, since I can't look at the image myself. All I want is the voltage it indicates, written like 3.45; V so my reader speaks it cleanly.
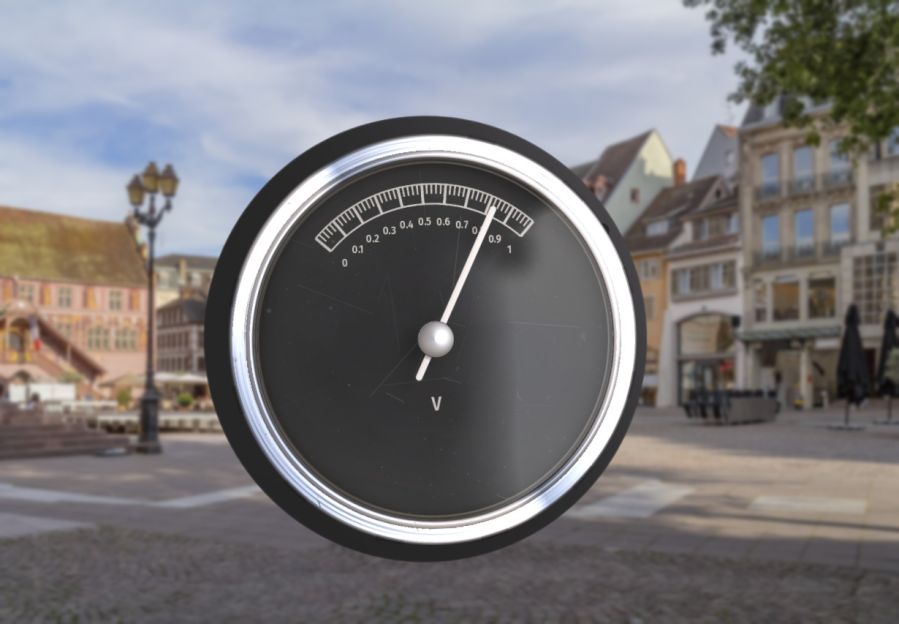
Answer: 0.82; V
